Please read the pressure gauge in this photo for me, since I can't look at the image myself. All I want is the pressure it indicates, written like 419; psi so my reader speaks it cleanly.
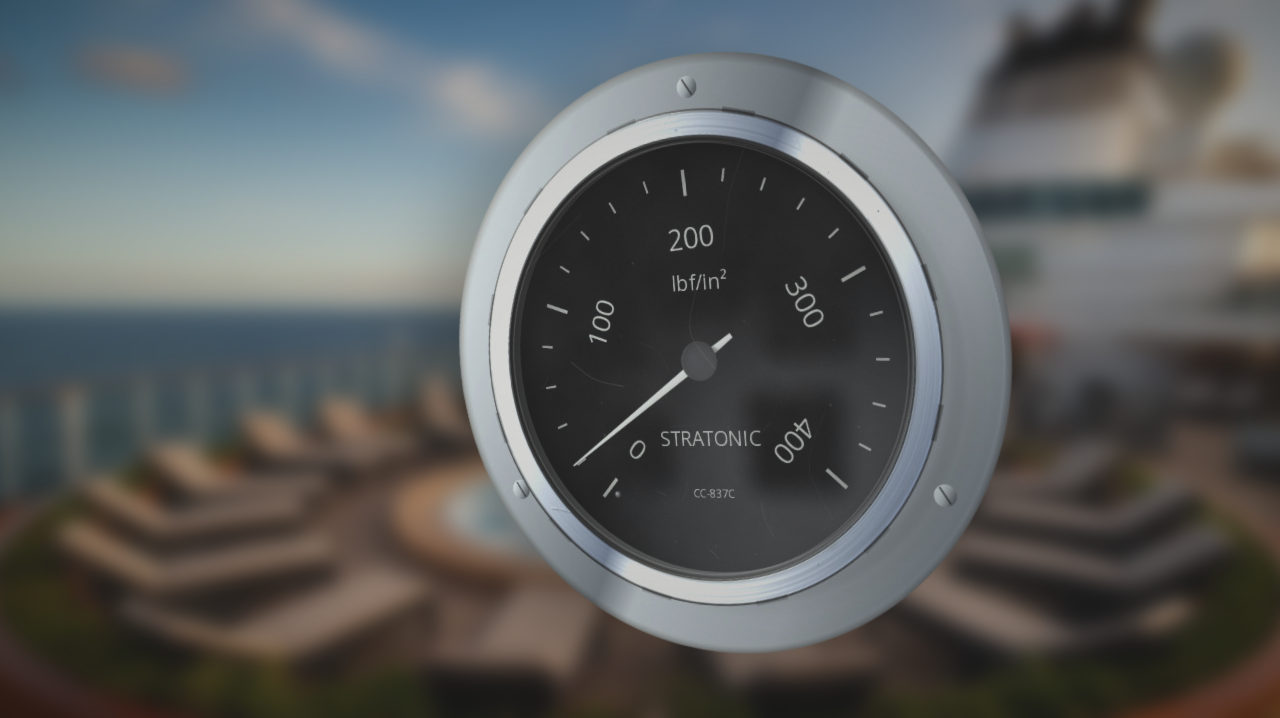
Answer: 20; psi
